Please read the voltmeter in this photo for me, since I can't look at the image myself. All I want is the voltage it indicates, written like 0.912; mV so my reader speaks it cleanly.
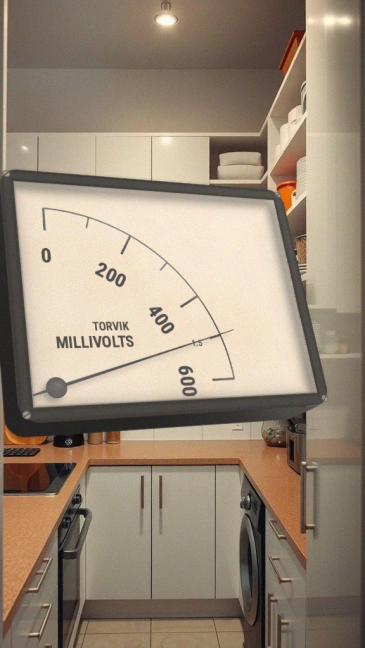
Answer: 500; mV
